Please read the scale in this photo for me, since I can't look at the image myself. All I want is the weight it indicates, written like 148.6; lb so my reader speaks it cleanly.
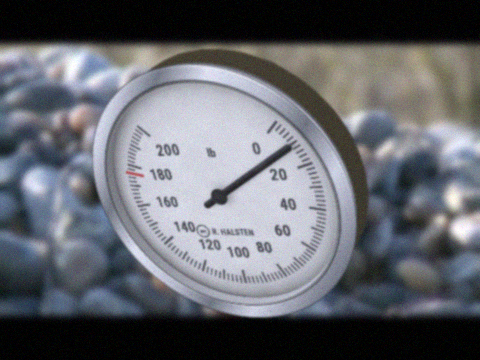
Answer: 10; lb
